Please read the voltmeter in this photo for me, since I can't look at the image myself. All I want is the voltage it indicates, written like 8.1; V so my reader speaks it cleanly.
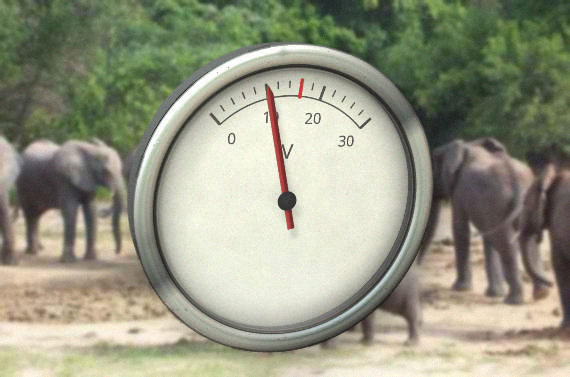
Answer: 10; V
